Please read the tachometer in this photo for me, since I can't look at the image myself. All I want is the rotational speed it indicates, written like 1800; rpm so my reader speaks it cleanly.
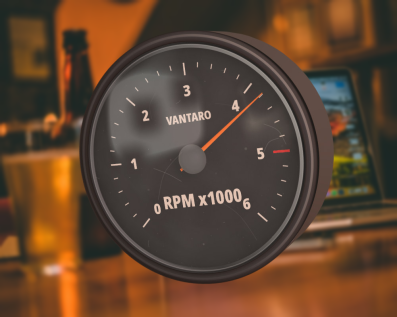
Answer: 4200; rpm
